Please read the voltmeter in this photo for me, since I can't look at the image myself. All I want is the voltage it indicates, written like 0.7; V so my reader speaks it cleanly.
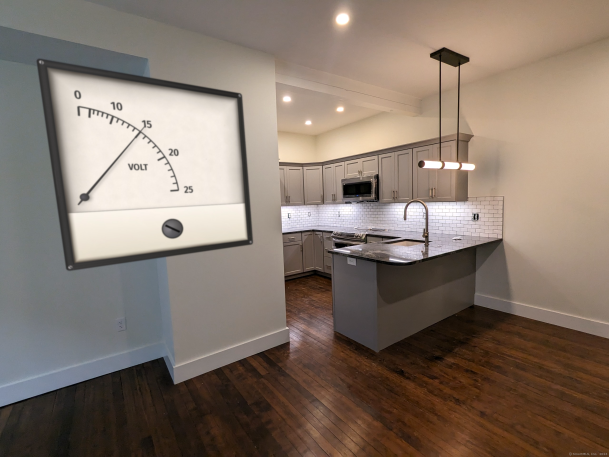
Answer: 15; V
